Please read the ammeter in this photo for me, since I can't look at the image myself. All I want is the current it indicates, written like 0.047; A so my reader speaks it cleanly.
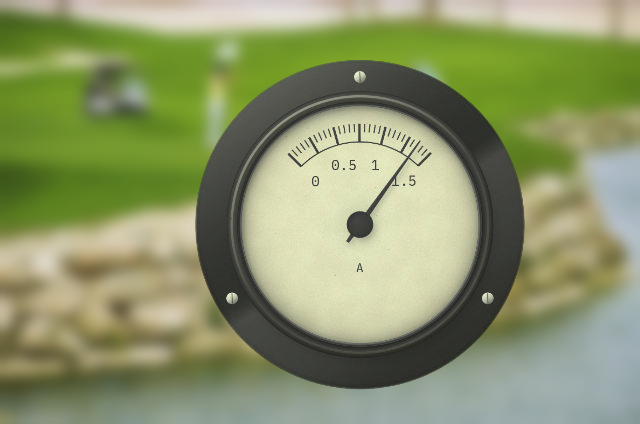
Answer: 1.35; A
